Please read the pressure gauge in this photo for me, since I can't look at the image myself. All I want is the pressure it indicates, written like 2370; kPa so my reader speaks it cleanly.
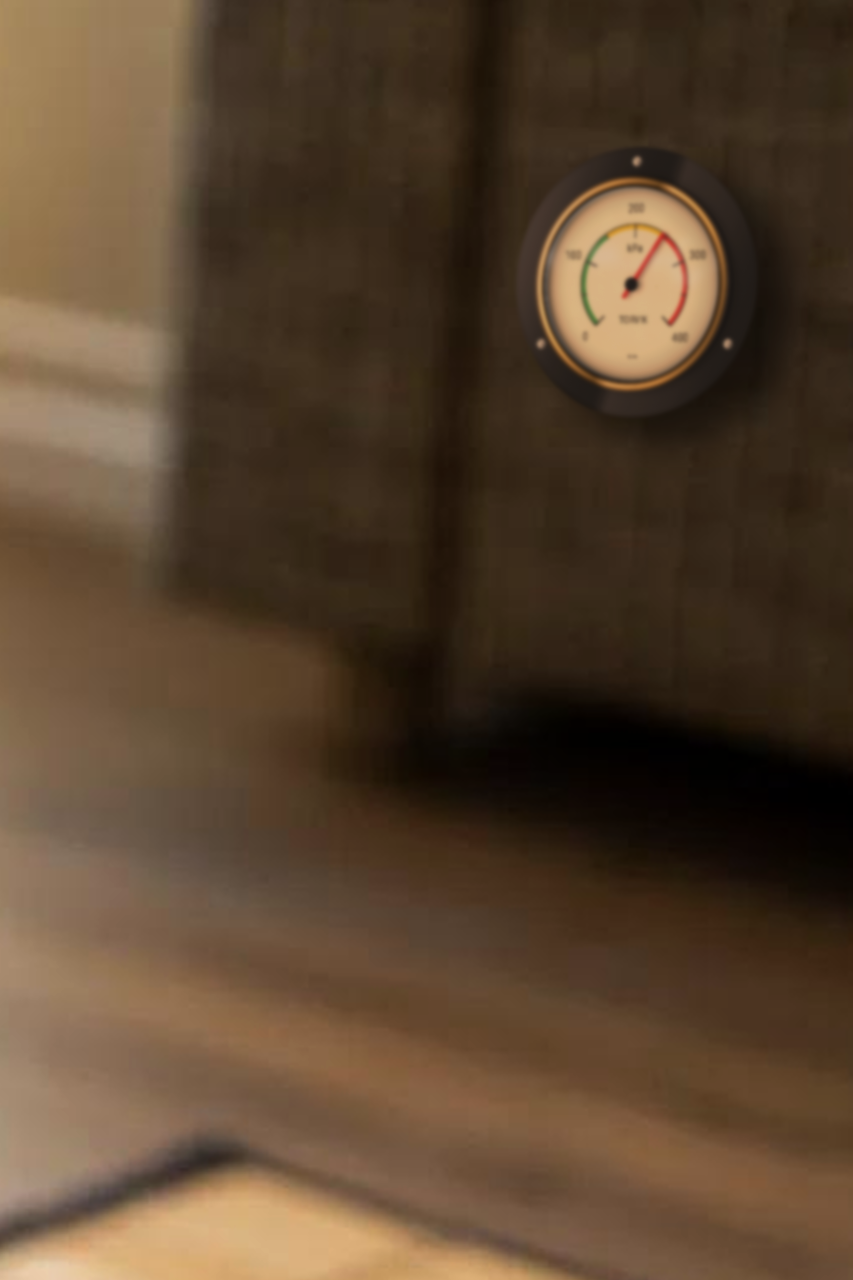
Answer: 250; kPa
